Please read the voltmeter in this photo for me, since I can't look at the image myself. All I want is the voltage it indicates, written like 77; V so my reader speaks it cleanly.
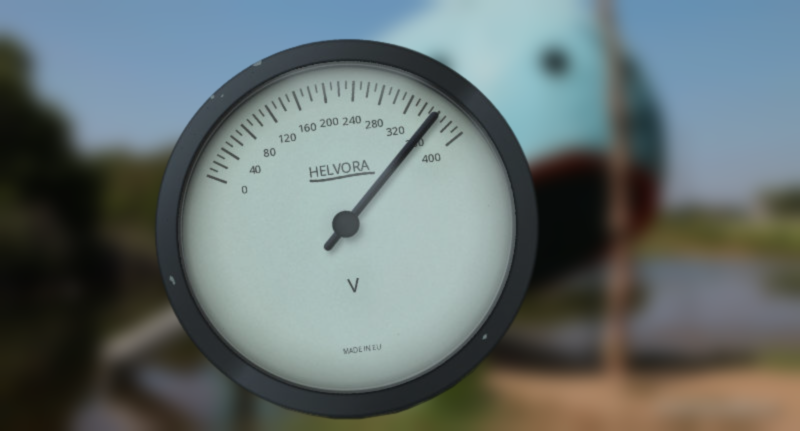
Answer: 360; V
